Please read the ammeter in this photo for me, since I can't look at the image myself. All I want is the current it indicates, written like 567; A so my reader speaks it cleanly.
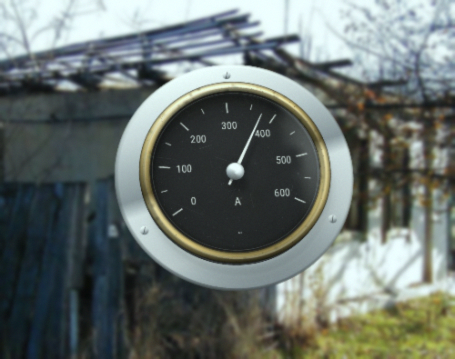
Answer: 375; A
